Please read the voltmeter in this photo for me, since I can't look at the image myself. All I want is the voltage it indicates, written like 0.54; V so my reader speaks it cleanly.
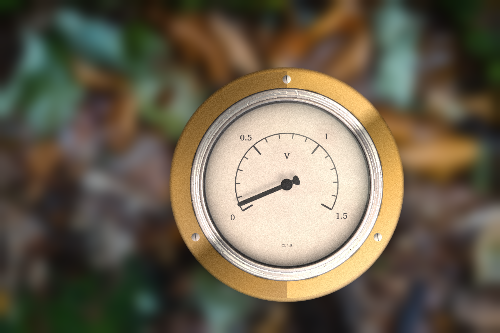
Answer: 0.05; V
